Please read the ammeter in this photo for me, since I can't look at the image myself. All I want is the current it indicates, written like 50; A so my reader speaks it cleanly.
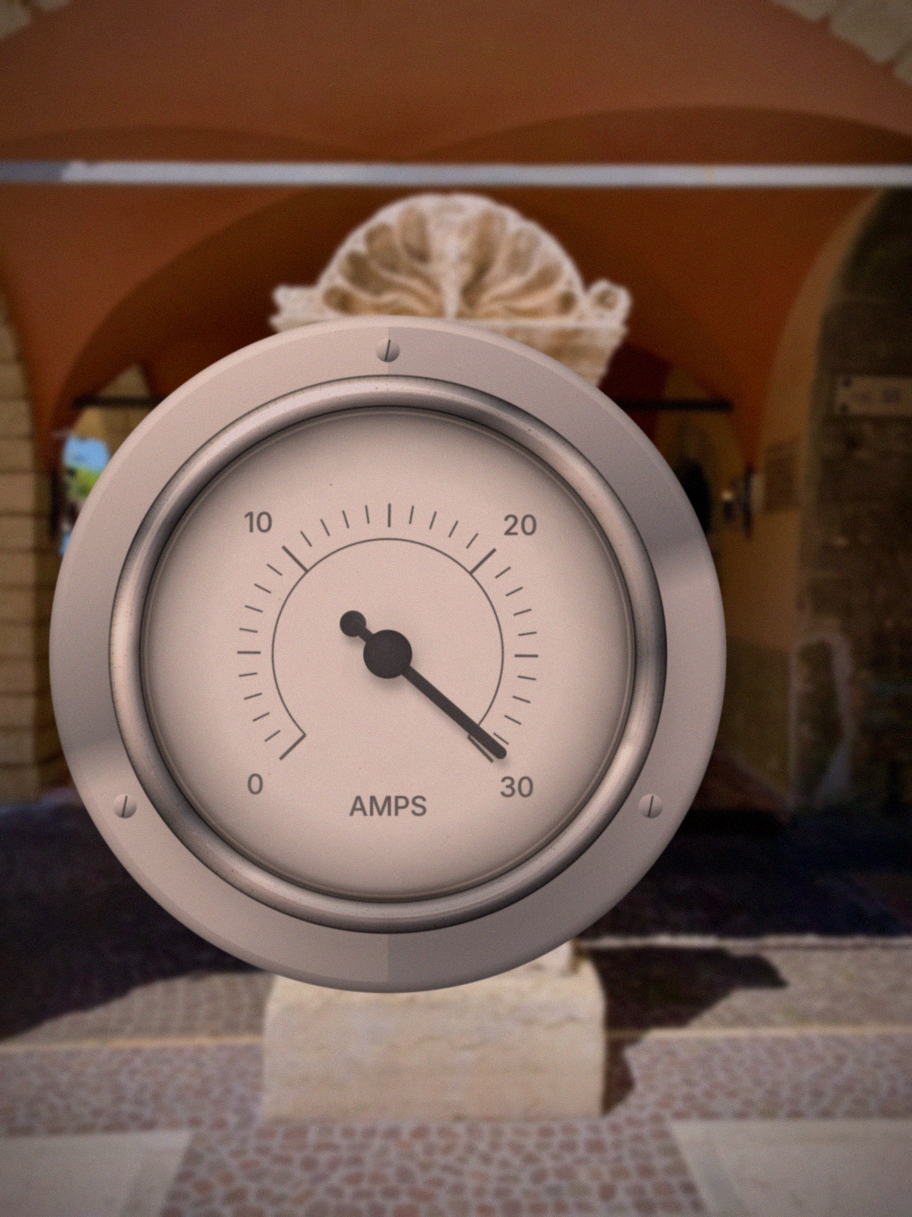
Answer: 29.5; A
